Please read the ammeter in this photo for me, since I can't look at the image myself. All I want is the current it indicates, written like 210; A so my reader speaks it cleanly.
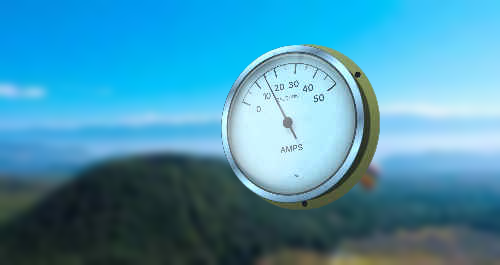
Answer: 15; A
